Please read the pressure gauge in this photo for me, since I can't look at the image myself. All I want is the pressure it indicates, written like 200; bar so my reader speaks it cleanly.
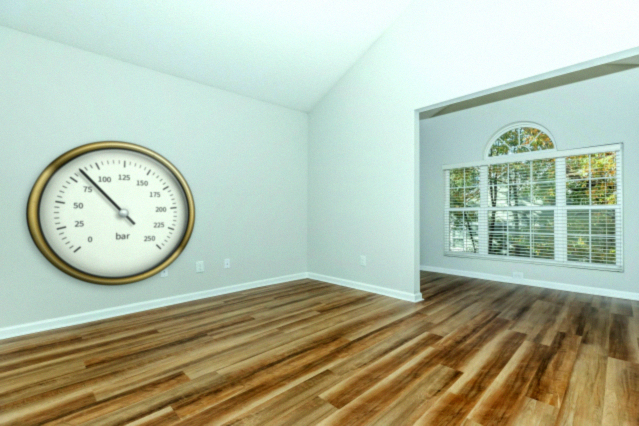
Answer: 85; bar
